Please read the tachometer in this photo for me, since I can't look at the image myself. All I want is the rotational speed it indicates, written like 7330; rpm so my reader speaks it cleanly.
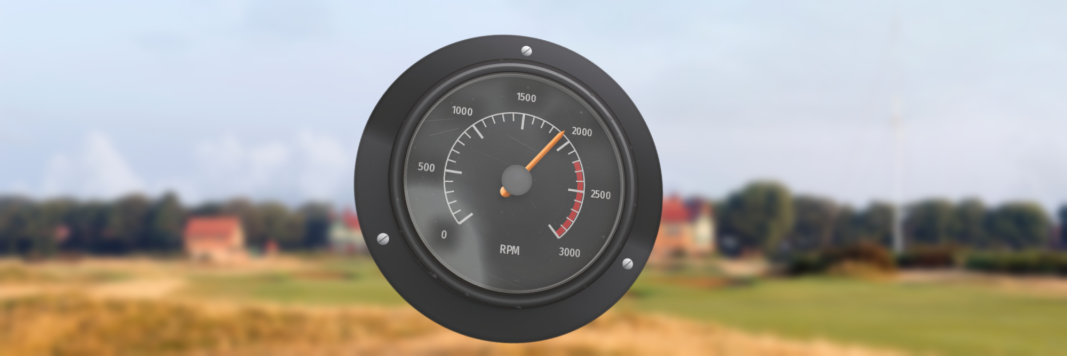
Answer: 1900; rpm
